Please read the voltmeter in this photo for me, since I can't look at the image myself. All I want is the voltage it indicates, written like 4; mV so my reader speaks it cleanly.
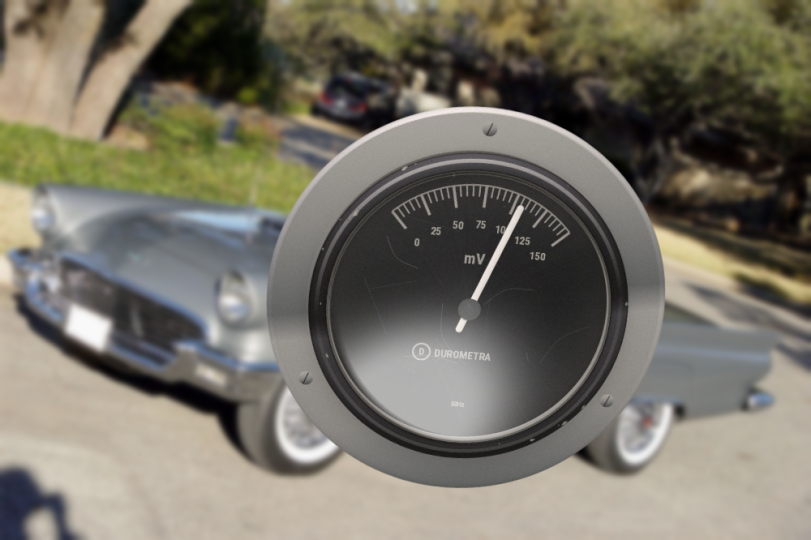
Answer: 105; mV
